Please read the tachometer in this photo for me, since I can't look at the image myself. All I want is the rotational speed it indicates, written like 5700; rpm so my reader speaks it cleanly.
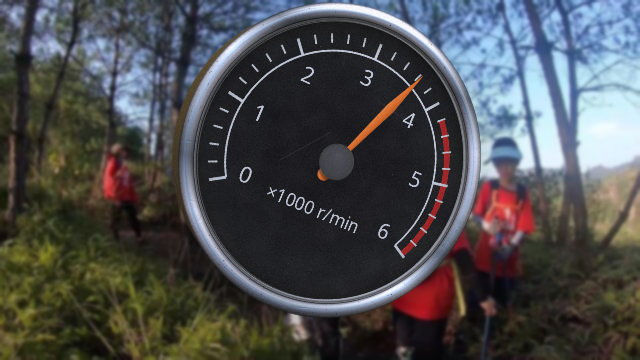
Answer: 3600; rpm
